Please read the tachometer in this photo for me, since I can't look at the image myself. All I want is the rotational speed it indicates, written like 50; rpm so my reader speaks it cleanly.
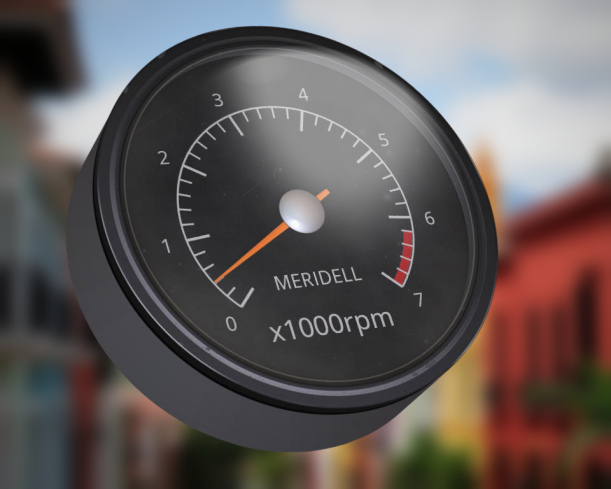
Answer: 400; rpm
